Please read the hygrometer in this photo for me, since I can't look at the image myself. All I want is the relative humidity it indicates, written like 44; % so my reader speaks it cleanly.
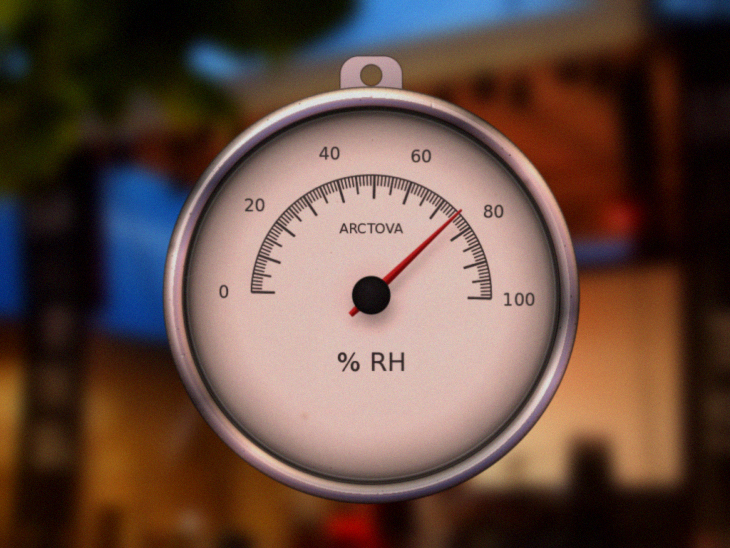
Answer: 75; %
